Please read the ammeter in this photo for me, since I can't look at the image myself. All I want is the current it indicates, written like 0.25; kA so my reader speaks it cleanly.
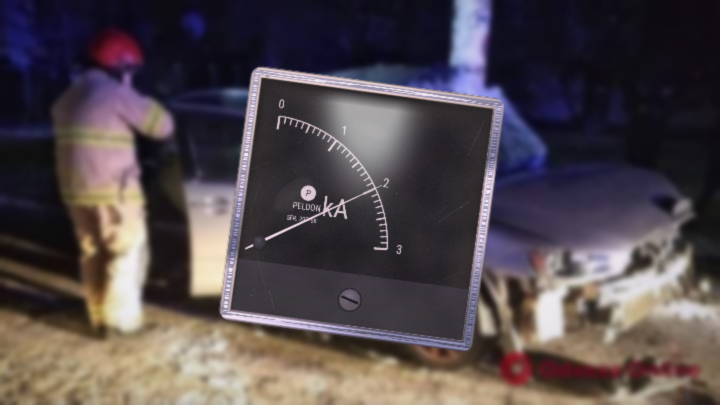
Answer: 2; kA
